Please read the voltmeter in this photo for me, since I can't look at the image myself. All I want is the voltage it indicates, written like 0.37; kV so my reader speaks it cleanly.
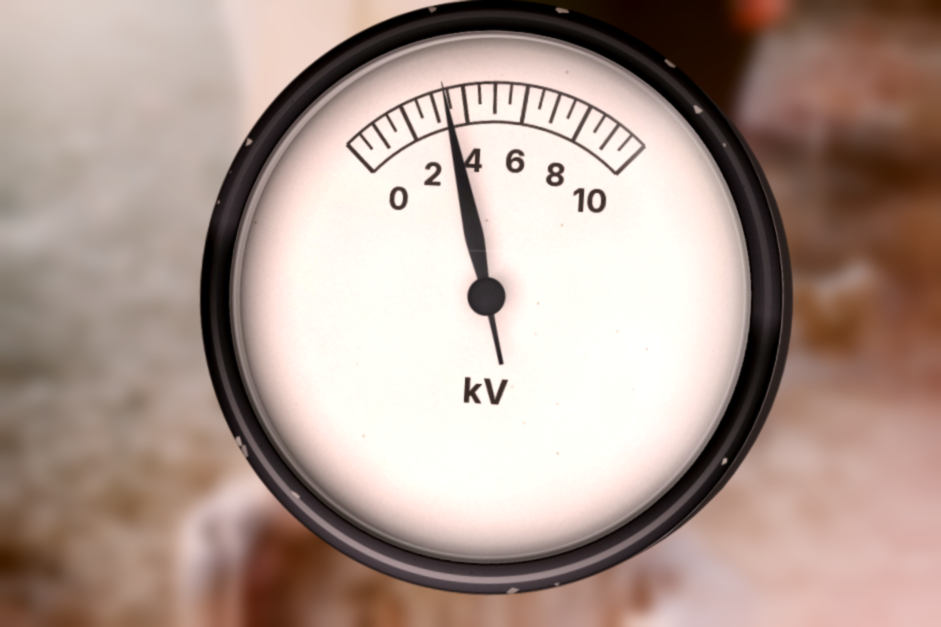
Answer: 3.5; kV
